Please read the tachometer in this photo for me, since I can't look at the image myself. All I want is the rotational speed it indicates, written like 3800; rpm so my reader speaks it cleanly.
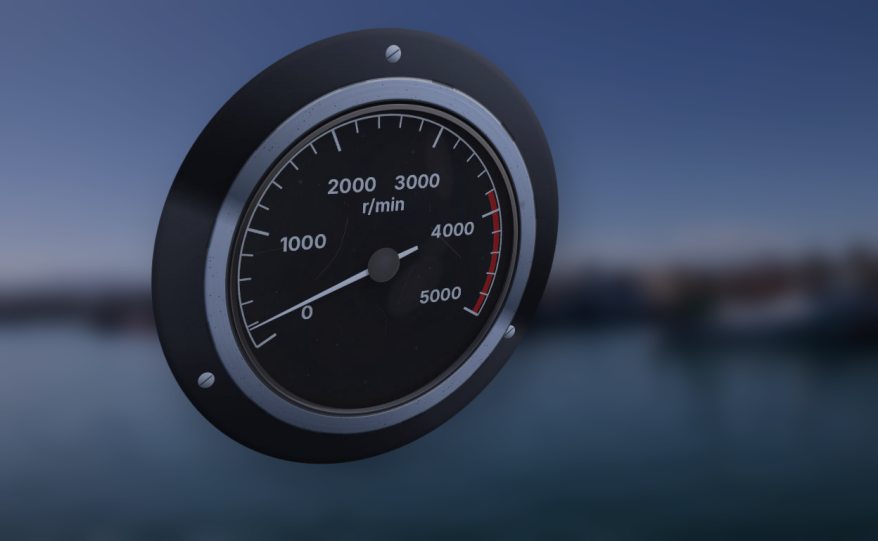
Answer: 200; rpm
